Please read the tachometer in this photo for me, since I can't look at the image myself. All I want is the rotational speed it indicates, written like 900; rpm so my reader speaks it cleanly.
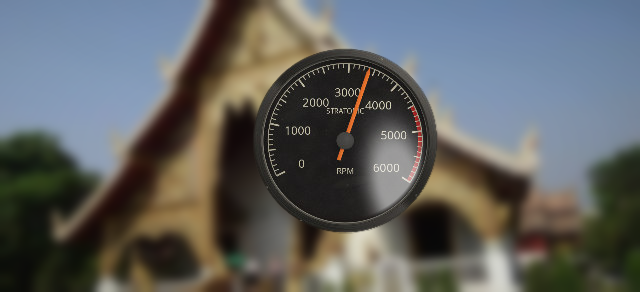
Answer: 3400; rpm
